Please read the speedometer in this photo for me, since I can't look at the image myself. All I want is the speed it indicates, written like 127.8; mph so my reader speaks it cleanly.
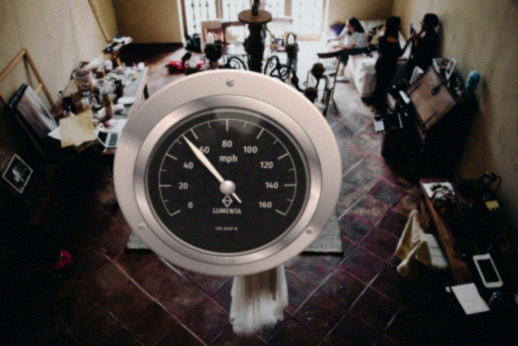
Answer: 55; mph
